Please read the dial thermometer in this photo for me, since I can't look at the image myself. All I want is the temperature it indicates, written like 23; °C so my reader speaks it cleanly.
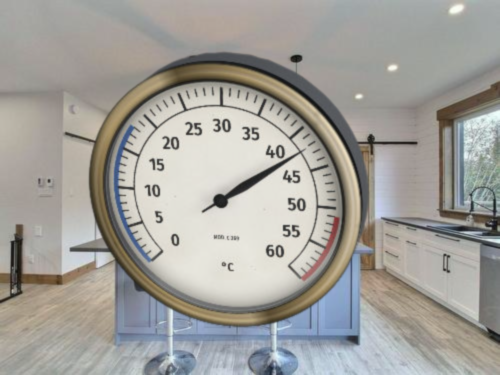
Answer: 42; °C
